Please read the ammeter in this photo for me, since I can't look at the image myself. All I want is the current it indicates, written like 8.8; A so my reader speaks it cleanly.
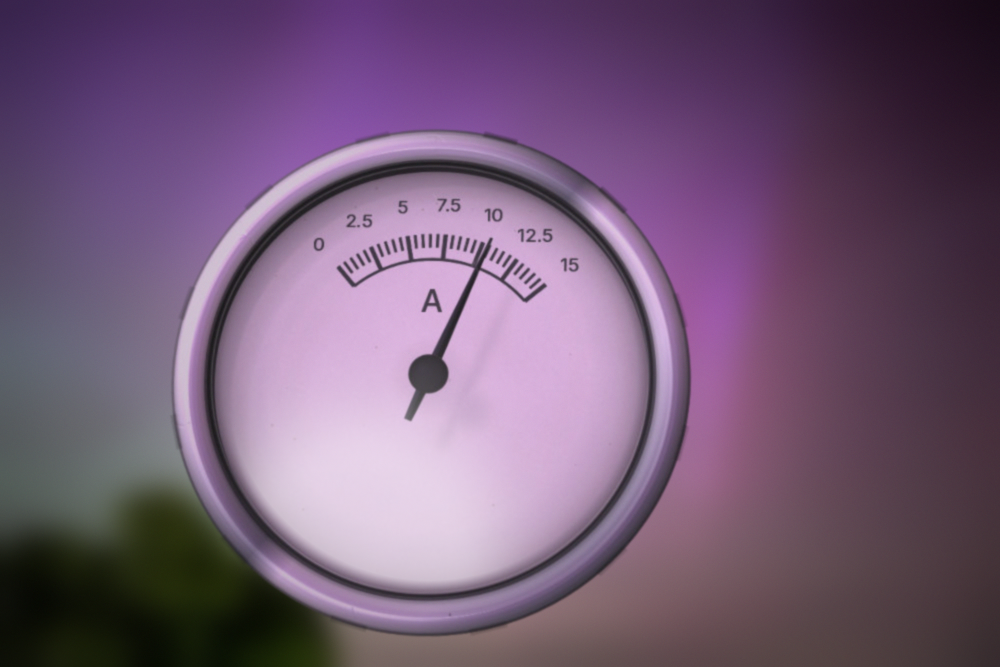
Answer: 10.5; A
